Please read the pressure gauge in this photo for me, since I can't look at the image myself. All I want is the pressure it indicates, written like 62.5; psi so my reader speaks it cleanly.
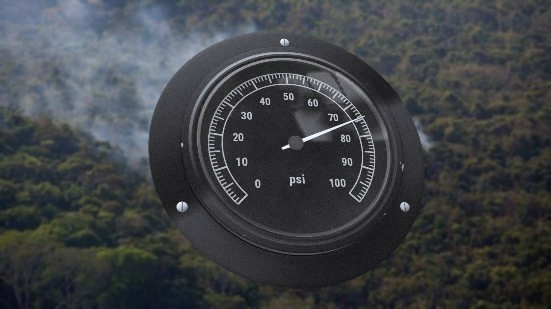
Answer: 75; psi
